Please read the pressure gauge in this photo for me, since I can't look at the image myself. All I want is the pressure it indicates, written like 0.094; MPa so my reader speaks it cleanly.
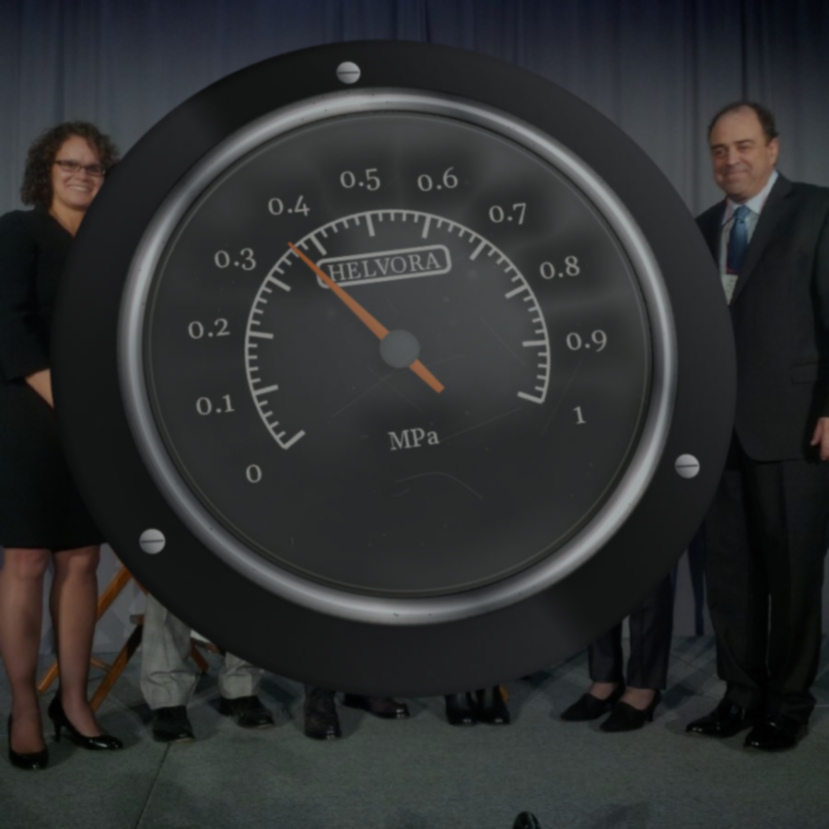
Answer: 0.36; MPa
